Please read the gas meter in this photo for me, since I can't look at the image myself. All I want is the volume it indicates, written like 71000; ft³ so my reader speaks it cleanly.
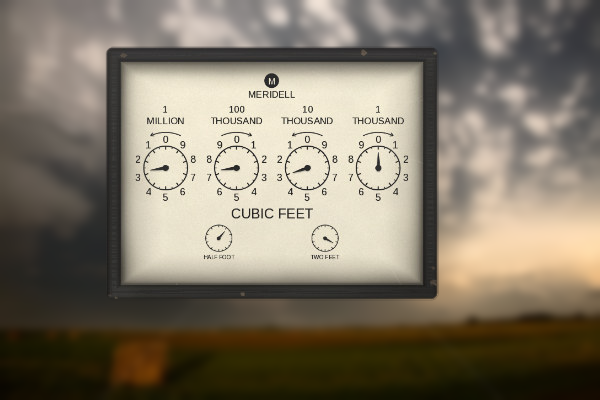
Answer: 273000; ft³
